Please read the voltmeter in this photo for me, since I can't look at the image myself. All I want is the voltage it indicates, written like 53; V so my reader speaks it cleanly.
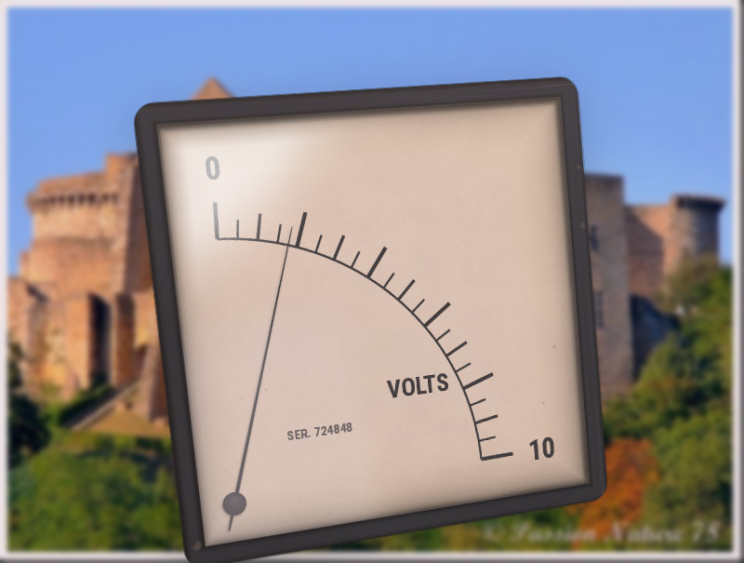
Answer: 1.75; V
